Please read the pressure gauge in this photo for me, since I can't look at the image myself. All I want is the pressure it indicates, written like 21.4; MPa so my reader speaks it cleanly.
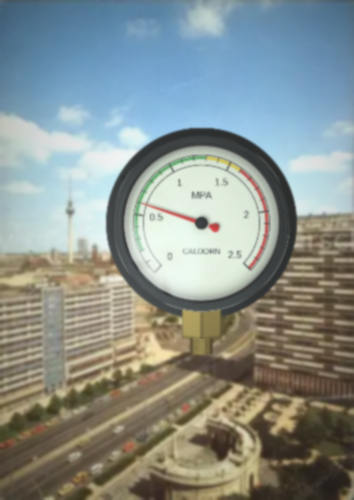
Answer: 0.6; MPa
